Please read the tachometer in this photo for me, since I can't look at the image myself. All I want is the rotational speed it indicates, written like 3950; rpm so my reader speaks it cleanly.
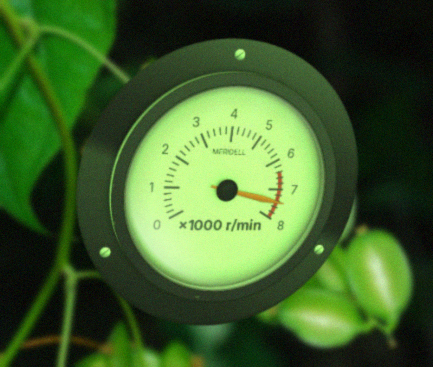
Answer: 7400; rpm
